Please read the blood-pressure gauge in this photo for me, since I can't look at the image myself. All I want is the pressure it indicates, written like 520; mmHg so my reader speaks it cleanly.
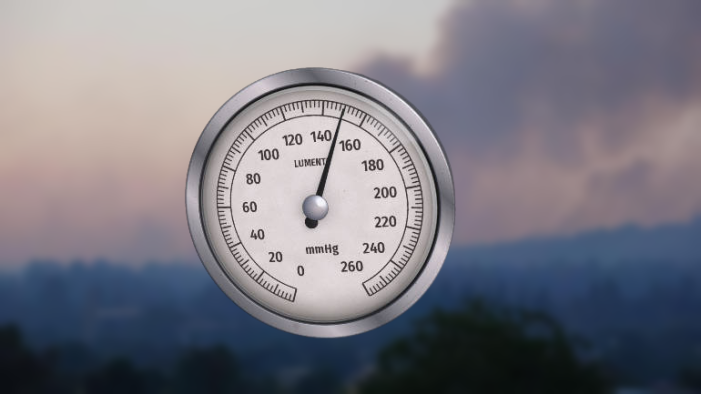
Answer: 150; mmHg
